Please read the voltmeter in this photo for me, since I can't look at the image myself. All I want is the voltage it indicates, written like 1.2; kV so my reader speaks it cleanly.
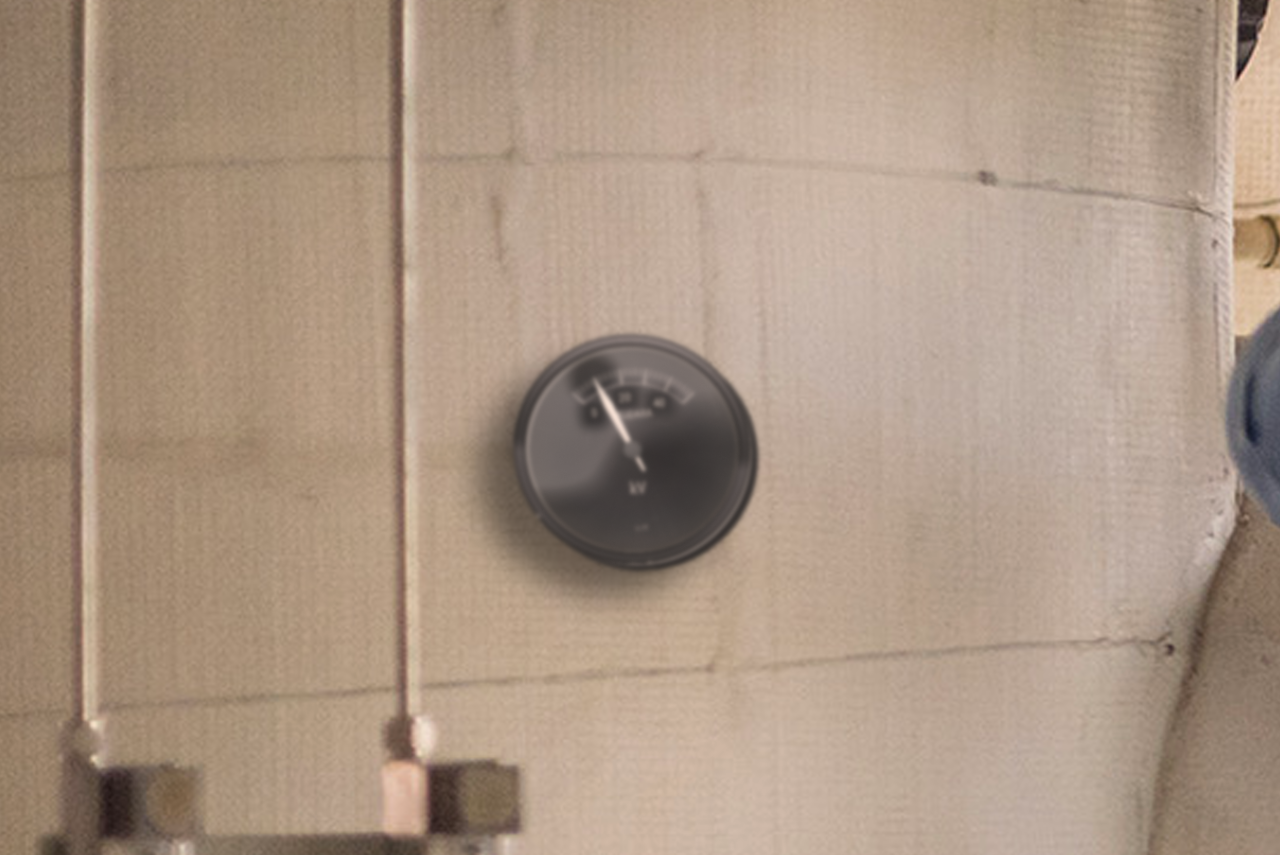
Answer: 10; kV
